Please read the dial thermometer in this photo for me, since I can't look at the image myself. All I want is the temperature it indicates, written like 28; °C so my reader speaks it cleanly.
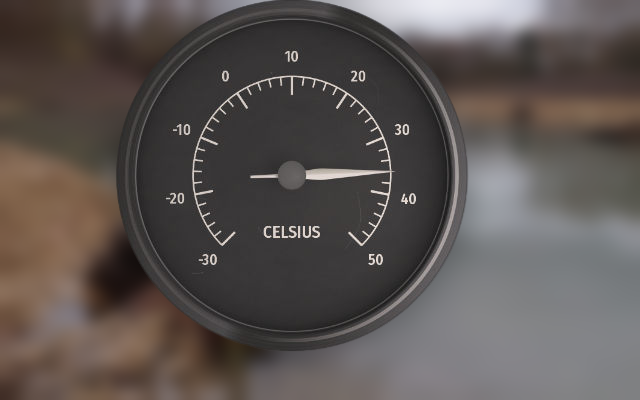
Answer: 36; °C
